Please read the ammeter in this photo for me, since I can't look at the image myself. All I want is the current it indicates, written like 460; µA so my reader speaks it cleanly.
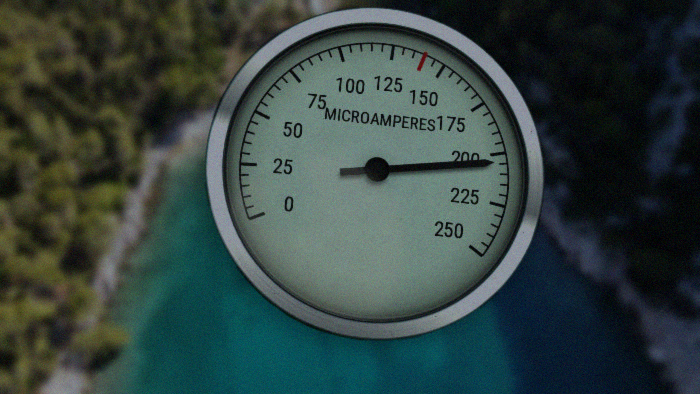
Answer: 205; µA
